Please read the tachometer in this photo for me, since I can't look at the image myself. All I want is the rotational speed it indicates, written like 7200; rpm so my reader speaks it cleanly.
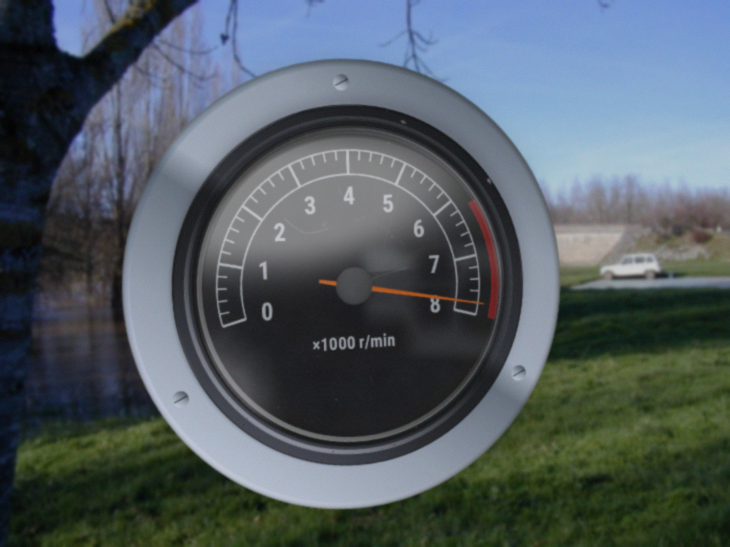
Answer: 7800; rpm
